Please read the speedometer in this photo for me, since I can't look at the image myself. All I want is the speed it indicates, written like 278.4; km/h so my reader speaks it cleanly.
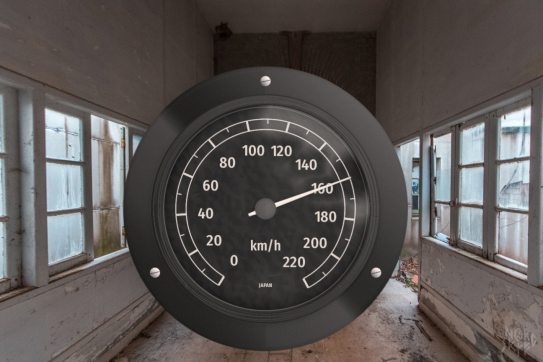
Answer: 160; km/h
